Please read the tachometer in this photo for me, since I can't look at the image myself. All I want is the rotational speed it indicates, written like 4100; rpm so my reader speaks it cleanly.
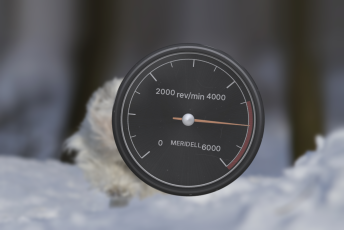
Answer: 5000; rpm
